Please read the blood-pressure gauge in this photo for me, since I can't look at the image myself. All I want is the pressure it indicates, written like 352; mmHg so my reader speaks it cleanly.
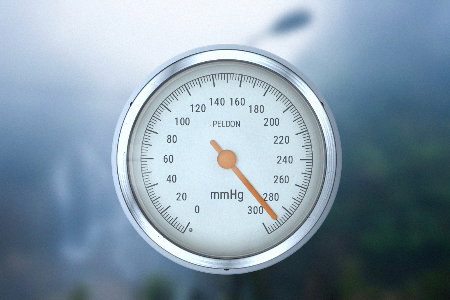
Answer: 290; mmHg
